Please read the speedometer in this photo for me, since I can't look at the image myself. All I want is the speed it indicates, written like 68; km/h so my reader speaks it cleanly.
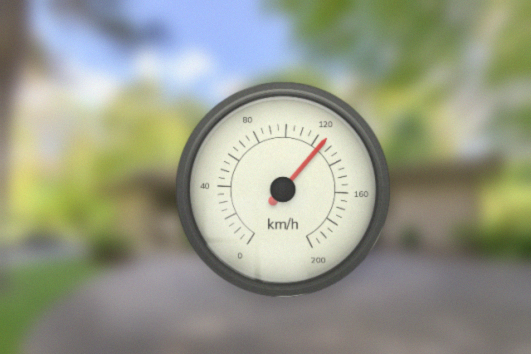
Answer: 125; km/h
